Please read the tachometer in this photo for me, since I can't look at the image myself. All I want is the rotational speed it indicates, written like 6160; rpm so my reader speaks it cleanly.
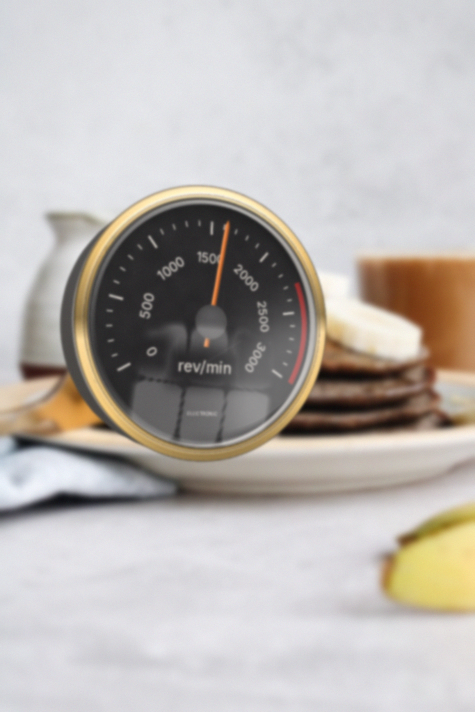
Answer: 1600; rpm
